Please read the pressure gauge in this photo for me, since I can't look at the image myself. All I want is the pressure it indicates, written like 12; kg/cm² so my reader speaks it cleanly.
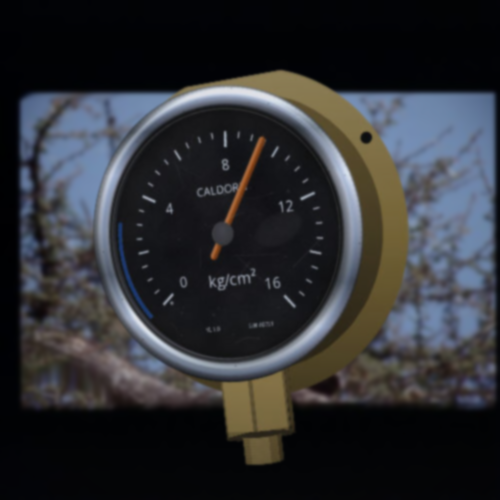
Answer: 9.5; kg/cm²
